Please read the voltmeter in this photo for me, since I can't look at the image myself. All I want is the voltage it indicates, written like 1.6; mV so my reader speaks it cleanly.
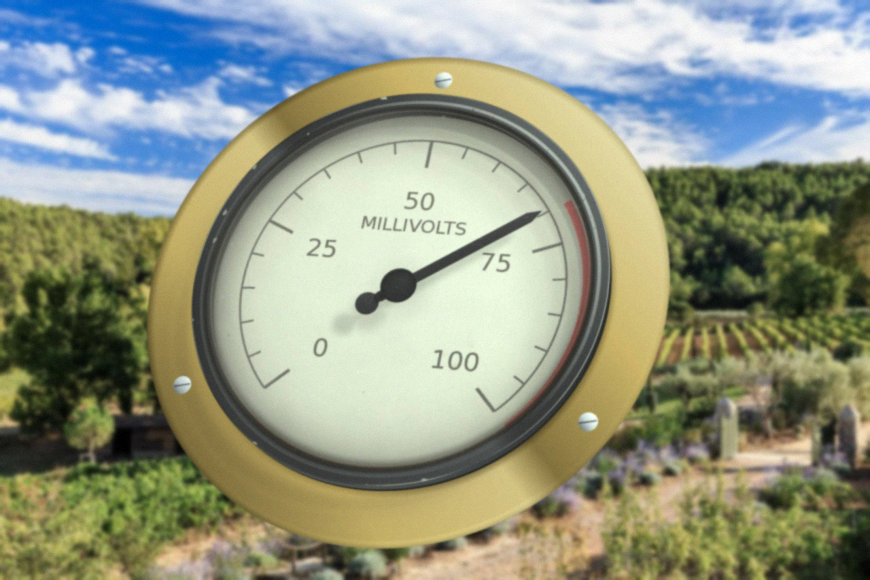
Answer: 70; mV
